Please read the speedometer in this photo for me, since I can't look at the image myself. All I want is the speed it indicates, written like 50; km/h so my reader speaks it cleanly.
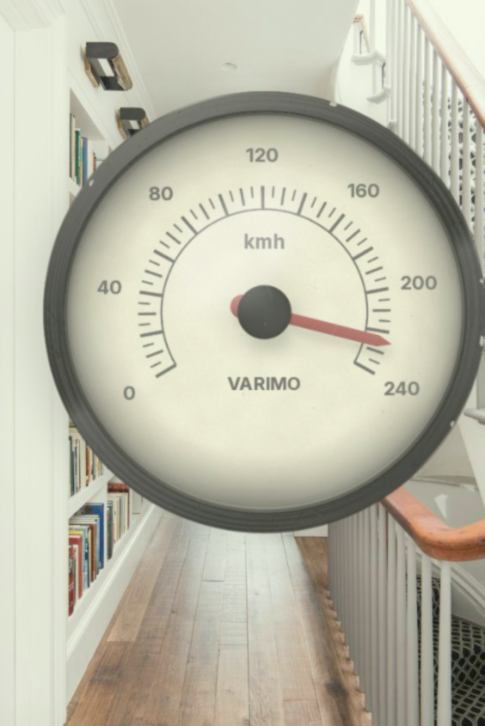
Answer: 225; km/h
